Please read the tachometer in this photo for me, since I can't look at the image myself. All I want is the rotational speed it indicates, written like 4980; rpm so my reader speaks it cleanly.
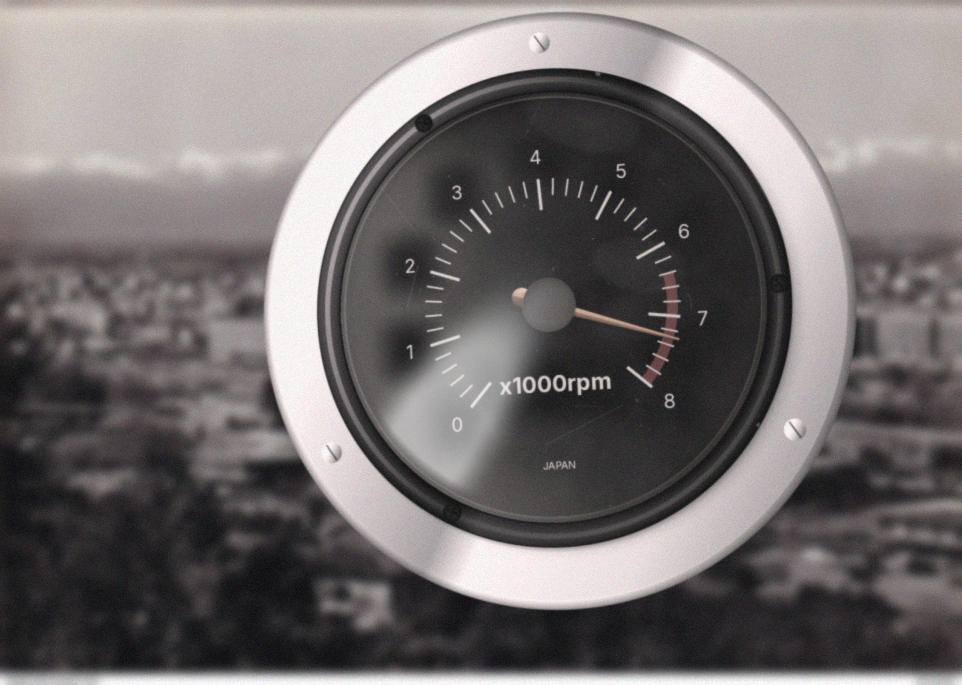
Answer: 7300; rpm
